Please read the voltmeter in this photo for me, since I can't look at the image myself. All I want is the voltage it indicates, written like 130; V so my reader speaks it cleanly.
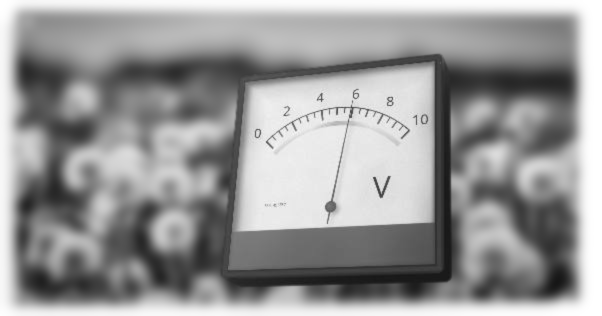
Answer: 6; V
